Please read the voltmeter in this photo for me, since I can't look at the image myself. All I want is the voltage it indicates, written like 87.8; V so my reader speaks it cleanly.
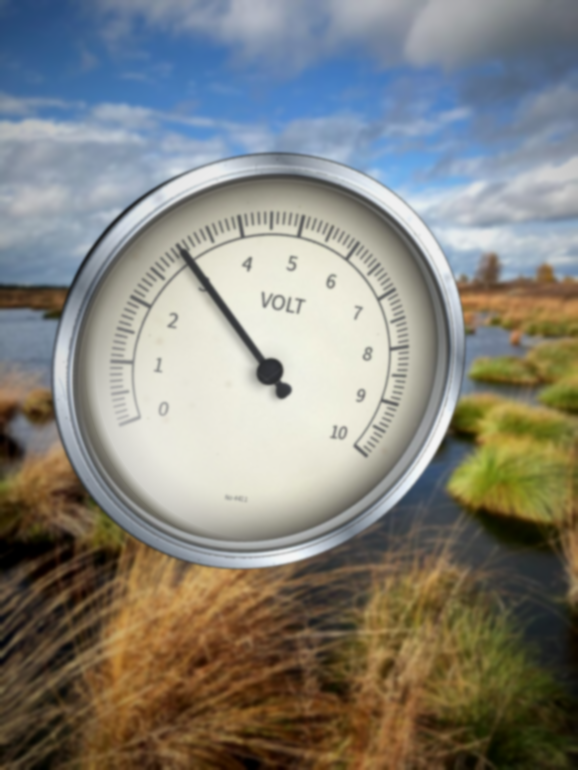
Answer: 3; V
